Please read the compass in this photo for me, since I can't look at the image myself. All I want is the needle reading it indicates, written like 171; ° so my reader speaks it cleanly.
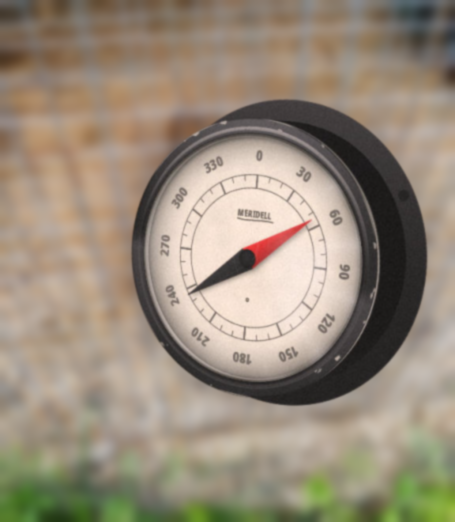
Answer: 55; °
